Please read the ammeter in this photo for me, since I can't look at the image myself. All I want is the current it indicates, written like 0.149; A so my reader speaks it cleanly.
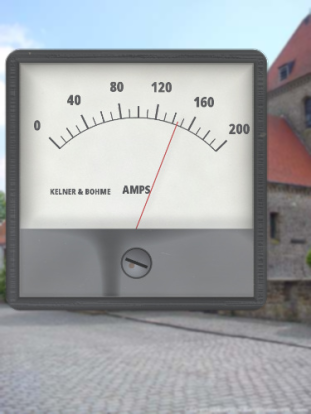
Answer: 145; A
